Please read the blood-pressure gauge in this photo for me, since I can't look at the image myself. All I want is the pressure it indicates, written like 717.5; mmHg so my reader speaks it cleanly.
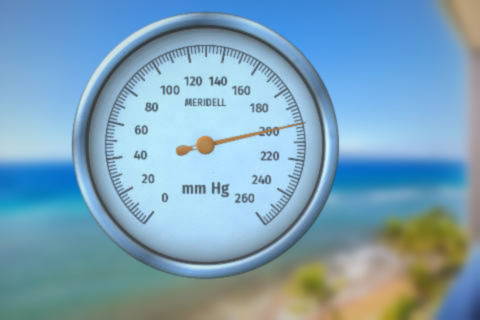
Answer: 200; mmHg
